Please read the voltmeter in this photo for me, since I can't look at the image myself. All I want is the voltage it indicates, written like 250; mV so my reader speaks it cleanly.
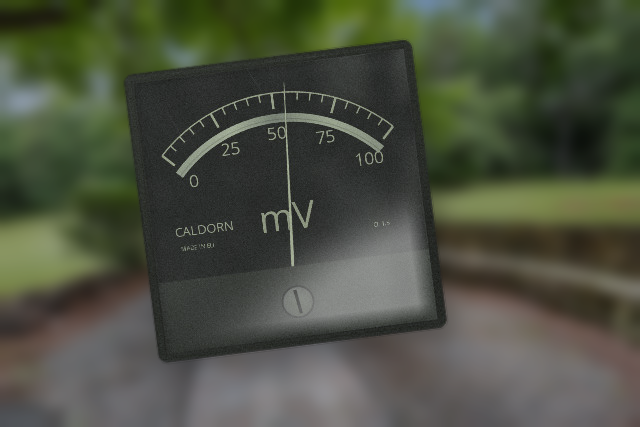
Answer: 55; mV
